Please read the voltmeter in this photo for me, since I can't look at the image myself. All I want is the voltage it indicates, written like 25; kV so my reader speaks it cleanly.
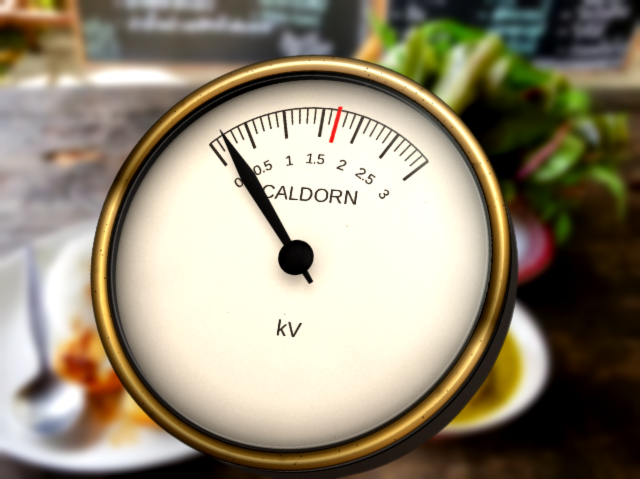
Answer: 0.2; kV
